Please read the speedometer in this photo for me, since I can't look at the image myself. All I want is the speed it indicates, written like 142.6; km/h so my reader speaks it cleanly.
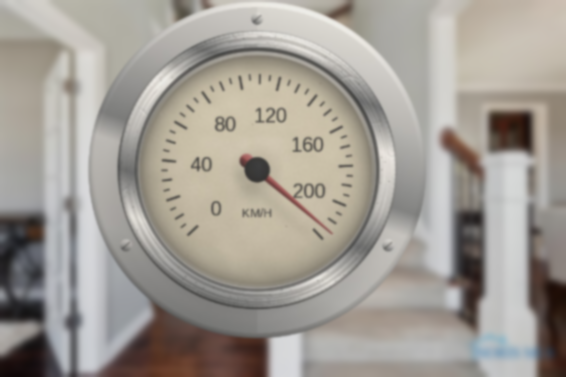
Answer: 215; km/h
